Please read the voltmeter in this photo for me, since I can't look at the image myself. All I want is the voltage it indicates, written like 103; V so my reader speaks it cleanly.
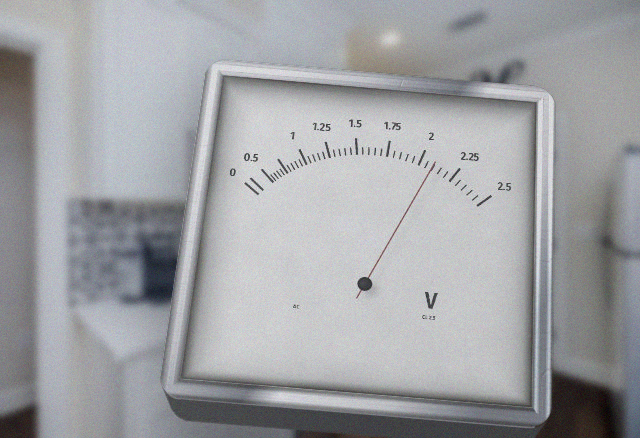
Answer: 2.1; V
